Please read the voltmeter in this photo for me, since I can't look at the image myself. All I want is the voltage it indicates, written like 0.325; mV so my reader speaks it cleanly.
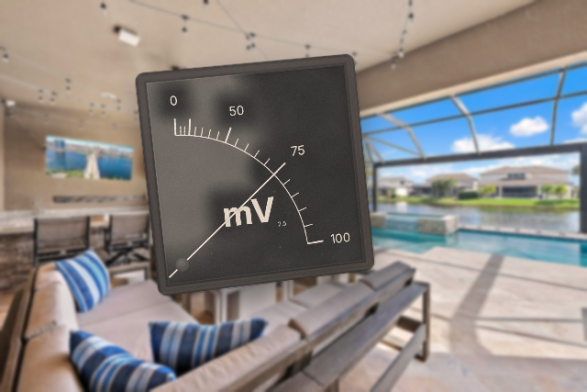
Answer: 75; mV
